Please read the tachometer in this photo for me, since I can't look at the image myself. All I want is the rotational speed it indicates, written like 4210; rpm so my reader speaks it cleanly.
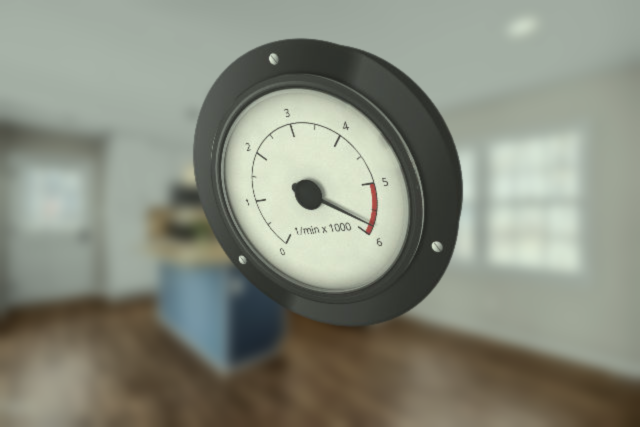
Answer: 5750; rpm
